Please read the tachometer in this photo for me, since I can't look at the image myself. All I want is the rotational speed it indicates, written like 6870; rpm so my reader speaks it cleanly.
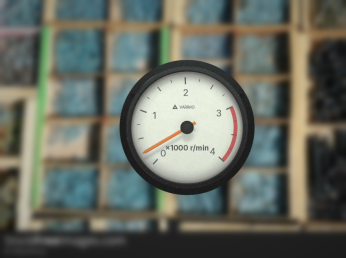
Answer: 250; rpm
